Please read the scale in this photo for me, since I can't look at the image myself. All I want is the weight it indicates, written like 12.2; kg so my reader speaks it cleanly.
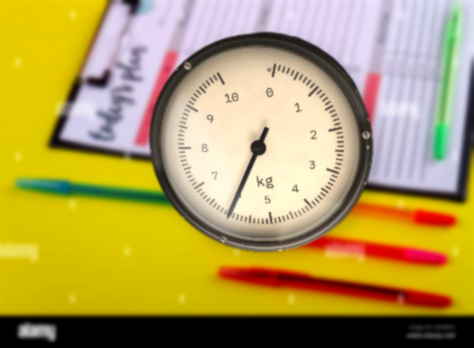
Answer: 6; kg
